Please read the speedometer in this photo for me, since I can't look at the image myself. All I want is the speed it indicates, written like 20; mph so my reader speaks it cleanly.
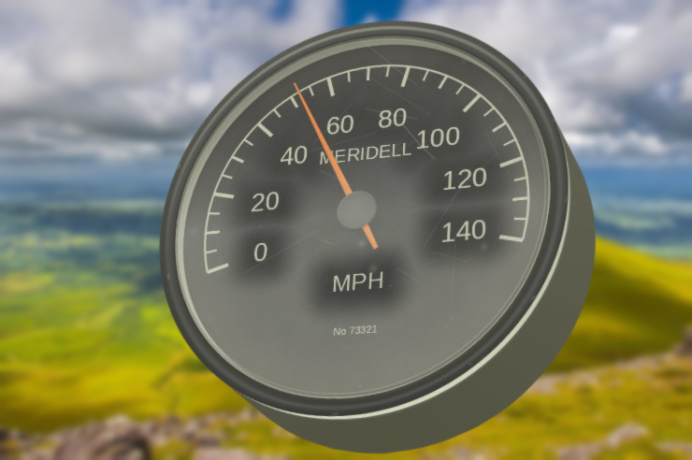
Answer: 52.5; mph
